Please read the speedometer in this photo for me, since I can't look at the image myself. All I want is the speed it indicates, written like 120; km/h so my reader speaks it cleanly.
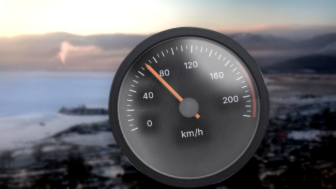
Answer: 70; km/h
